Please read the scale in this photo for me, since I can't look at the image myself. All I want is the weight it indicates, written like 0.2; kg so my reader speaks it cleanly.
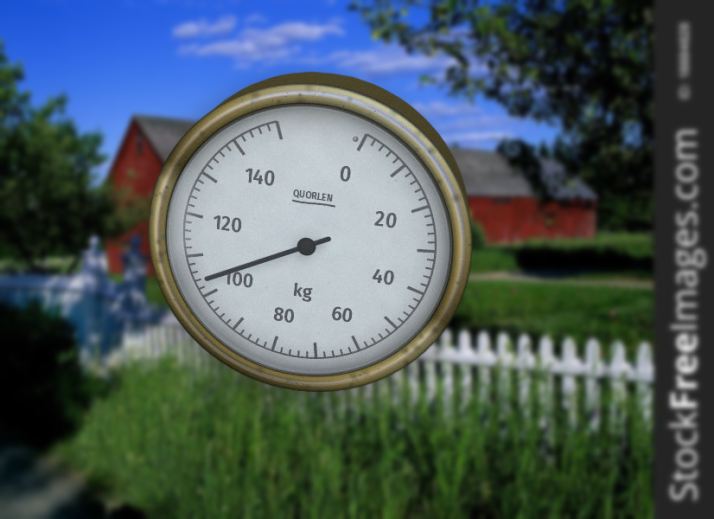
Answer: 104; kg
